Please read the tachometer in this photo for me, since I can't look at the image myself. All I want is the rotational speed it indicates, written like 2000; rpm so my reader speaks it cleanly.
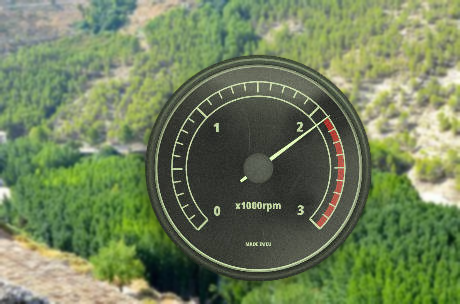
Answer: 2100; rpm
